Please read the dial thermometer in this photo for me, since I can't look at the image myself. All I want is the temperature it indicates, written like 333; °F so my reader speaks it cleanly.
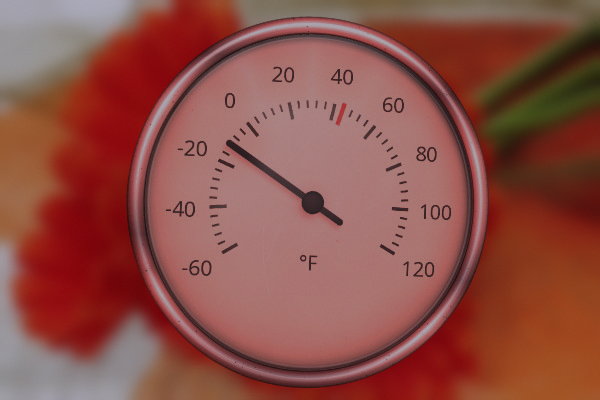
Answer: -12; °F
